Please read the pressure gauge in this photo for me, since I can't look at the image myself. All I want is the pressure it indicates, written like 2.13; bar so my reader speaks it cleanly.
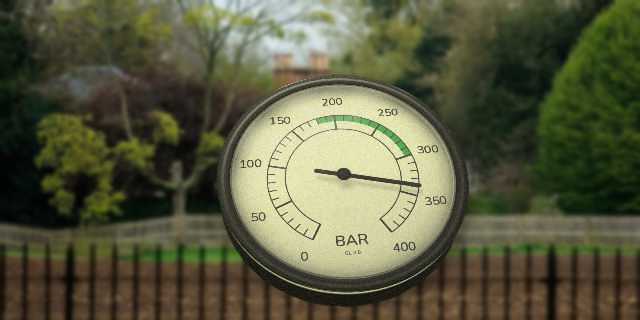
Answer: 340; bar
